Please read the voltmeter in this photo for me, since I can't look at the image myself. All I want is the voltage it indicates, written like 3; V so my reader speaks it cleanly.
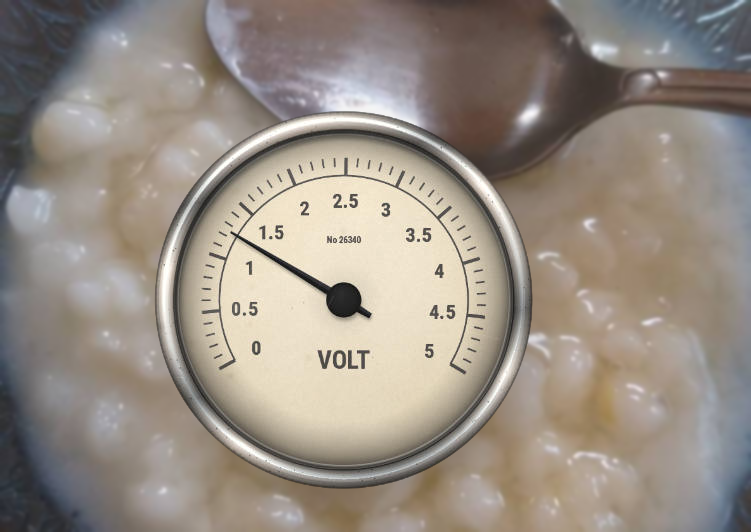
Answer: 1.25; V
